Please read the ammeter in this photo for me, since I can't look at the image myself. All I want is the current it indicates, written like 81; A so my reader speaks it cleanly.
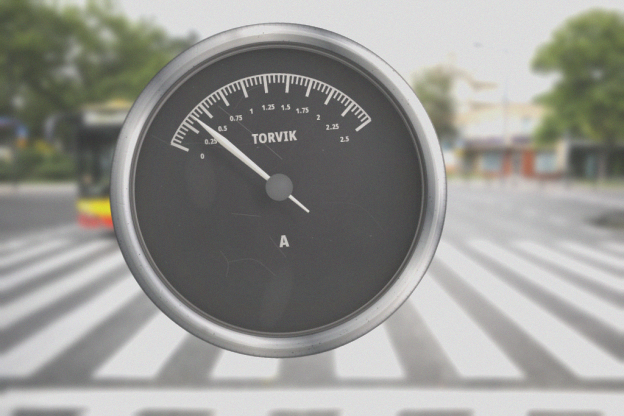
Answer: 0.35; A
